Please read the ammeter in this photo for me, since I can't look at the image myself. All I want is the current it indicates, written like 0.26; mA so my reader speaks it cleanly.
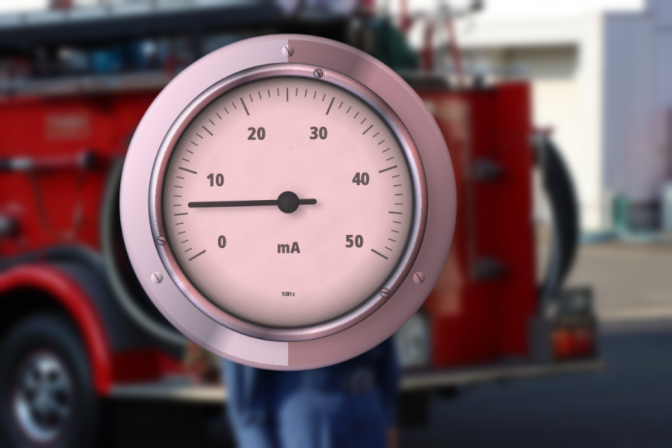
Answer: 6; mA
